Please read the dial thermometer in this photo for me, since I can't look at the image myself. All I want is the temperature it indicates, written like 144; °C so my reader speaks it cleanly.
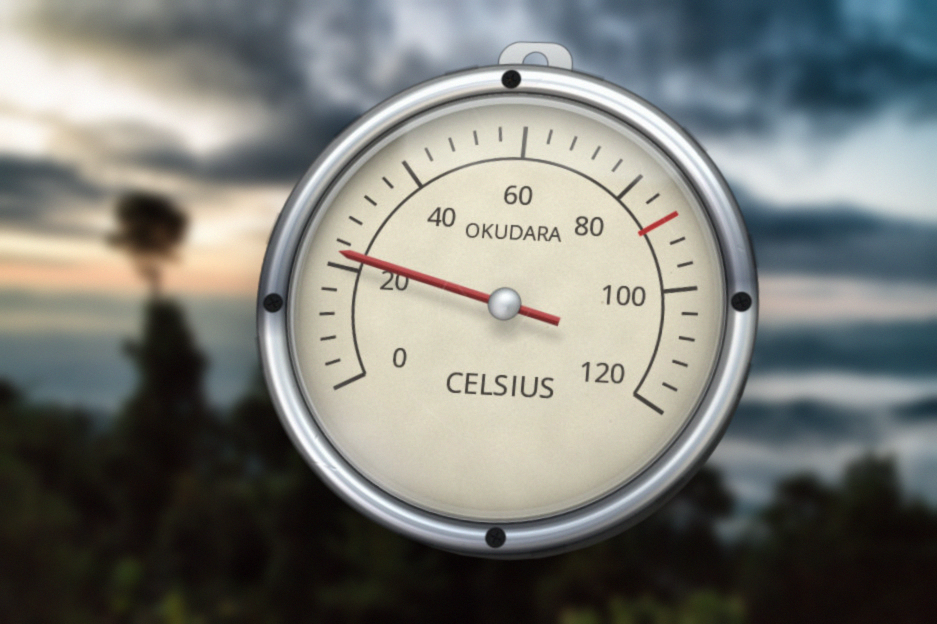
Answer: 22; °C
